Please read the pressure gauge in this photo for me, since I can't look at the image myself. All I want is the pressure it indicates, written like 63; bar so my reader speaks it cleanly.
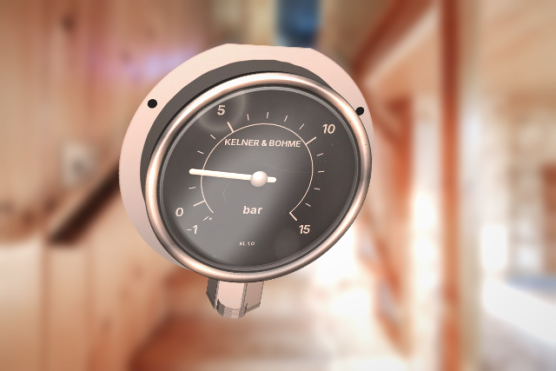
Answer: 2; bar
